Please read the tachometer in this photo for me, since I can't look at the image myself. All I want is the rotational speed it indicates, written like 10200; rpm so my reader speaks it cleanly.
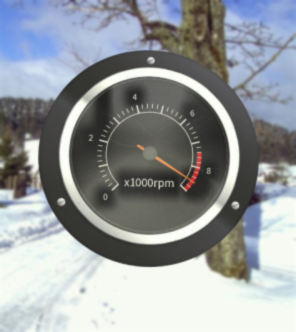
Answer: 8600; rpm
